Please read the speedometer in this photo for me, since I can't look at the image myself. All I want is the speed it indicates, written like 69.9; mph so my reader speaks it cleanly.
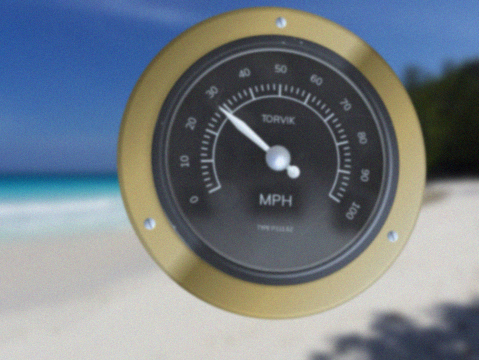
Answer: 28; mph
